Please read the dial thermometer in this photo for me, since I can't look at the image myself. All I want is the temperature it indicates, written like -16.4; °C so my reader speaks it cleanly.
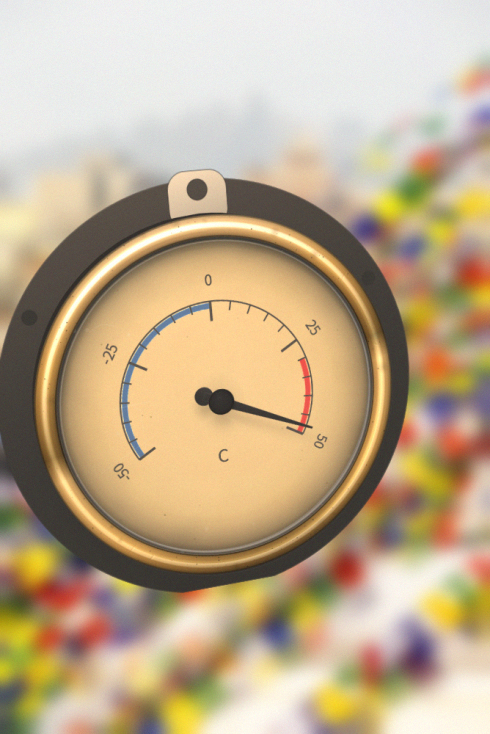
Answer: 47.5; °C
